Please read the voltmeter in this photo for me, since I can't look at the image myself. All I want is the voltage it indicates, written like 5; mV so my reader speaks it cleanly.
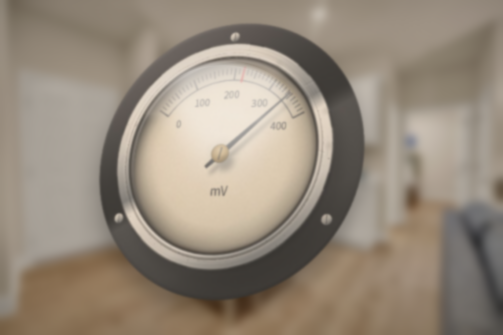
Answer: 350; mV
